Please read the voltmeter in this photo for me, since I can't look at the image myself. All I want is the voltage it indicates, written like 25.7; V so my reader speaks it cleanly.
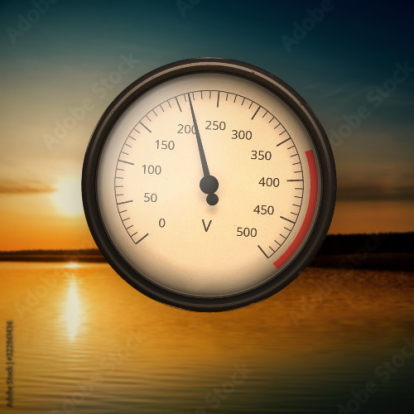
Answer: 215; V
